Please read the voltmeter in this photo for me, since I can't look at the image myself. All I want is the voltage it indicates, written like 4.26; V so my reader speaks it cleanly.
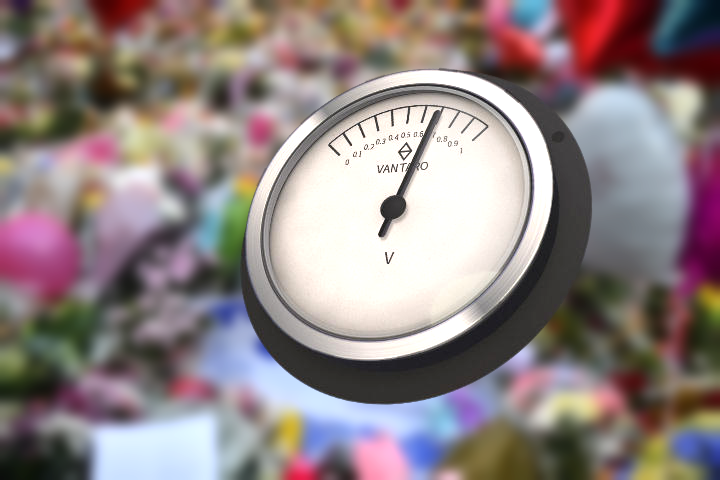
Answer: 0.7; V
